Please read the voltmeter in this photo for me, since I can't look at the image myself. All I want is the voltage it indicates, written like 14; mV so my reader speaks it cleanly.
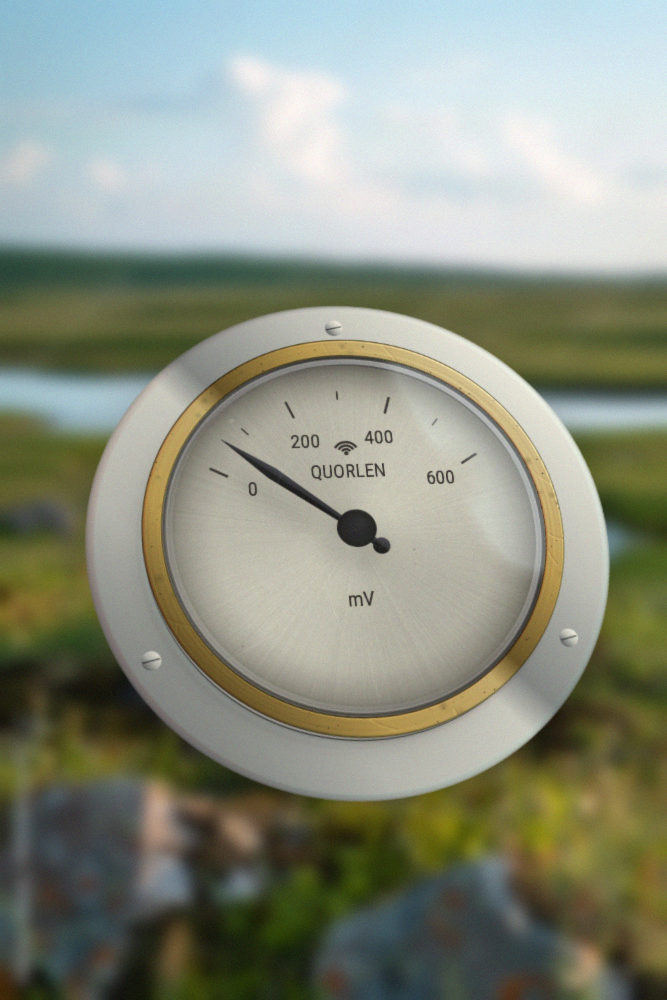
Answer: 50; mV
